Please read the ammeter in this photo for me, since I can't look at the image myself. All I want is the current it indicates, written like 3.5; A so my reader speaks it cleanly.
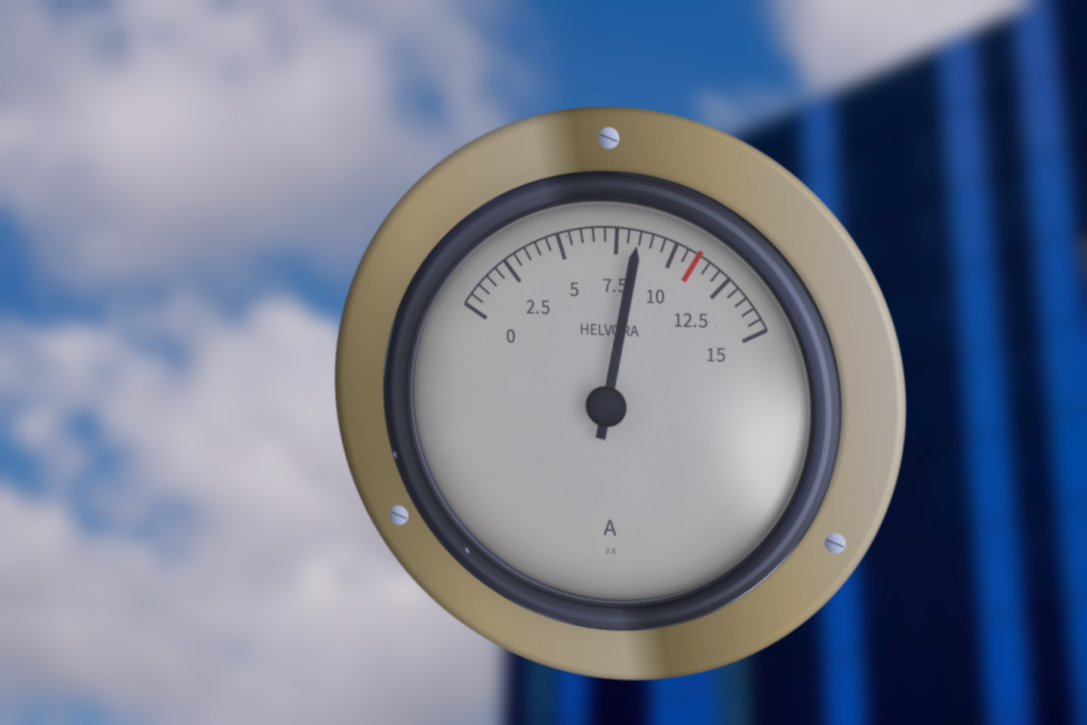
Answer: 8.5; A
